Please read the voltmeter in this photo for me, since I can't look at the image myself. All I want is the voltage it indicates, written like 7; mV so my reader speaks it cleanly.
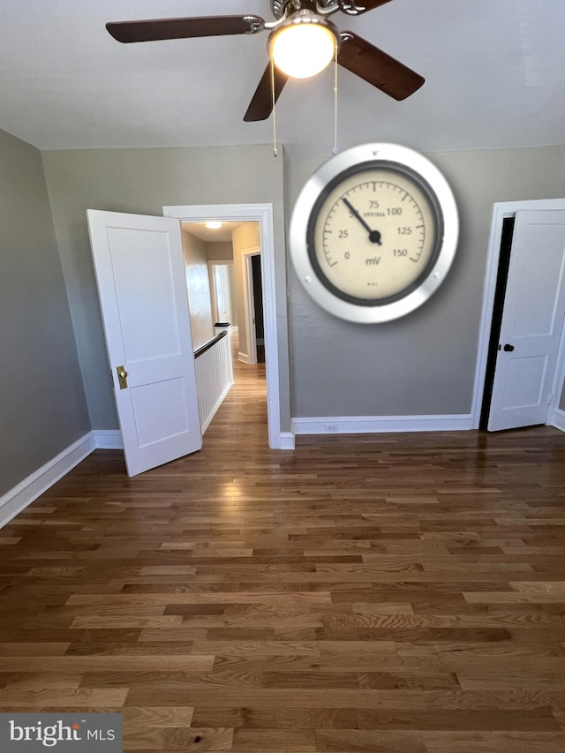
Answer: 50; mV
